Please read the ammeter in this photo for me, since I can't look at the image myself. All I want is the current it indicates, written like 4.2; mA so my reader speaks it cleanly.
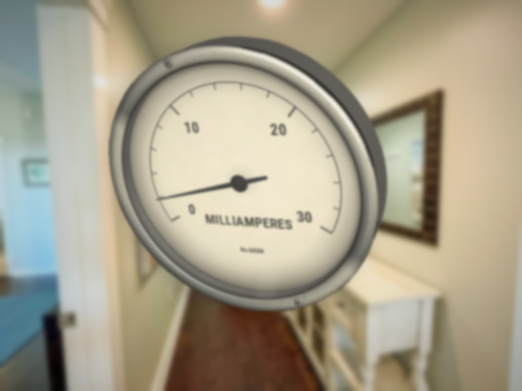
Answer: 2; mA
